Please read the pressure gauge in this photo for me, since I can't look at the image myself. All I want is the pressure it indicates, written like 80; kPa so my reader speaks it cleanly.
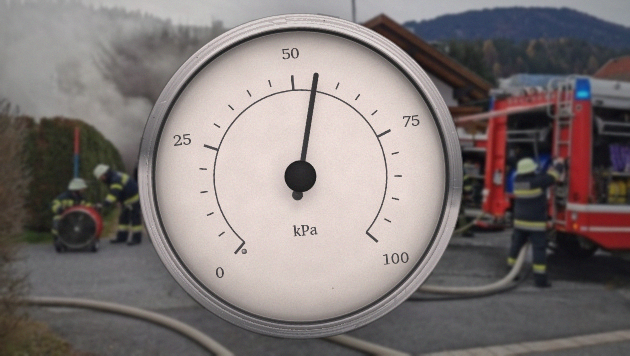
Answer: 55; kPa
